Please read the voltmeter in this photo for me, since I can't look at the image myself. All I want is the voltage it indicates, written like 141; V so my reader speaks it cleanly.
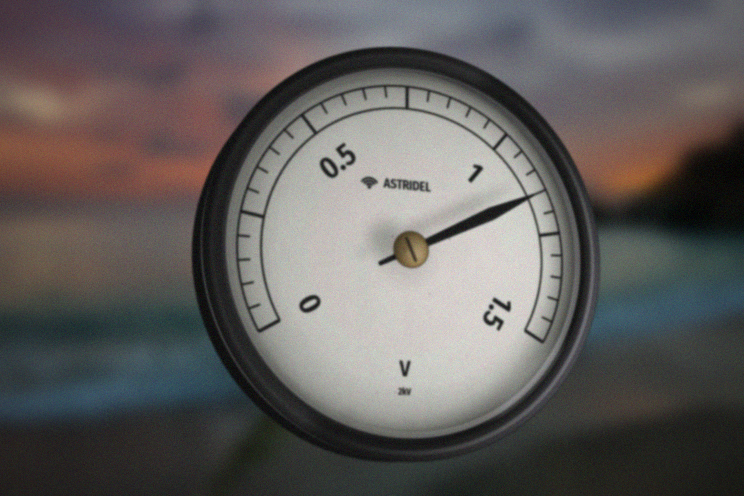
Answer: 1.15; V
